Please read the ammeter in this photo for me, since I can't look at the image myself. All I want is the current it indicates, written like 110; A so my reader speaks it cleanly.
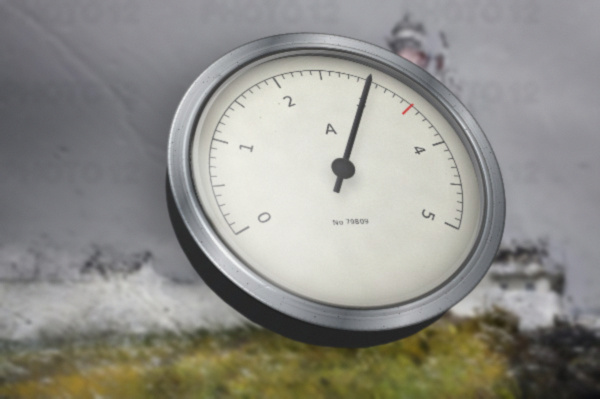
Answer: 3; A
